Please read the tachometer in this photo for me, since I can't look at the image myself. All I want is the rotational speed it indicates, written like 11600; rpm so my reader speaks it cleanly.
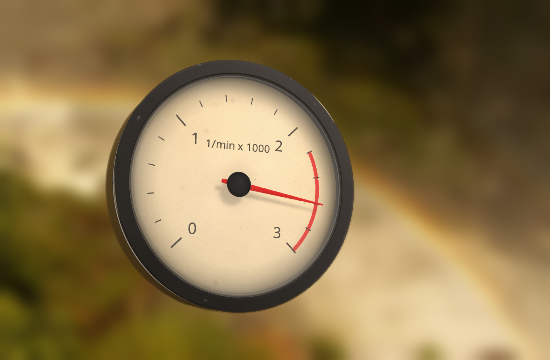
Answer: 2600; rpm
